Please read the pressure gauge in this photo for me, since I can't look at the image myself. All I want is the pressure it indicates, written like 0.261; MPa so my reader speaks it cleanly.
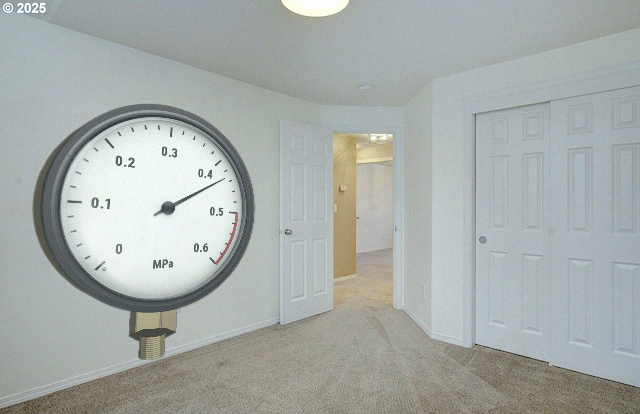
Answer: 0.43; MPa
